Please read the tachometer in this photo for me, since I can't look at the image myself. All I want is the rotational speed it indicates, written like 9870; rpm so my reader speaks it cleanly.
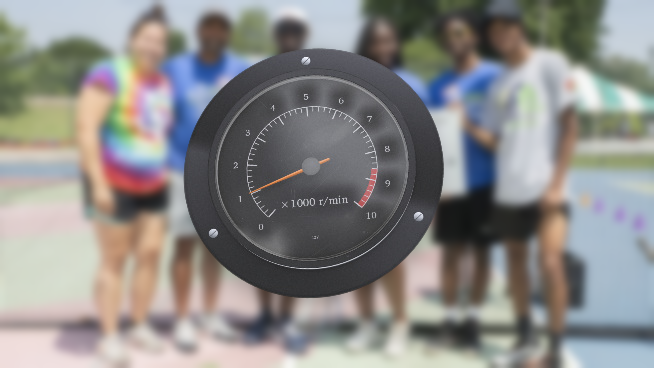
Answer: 1000; rpm
